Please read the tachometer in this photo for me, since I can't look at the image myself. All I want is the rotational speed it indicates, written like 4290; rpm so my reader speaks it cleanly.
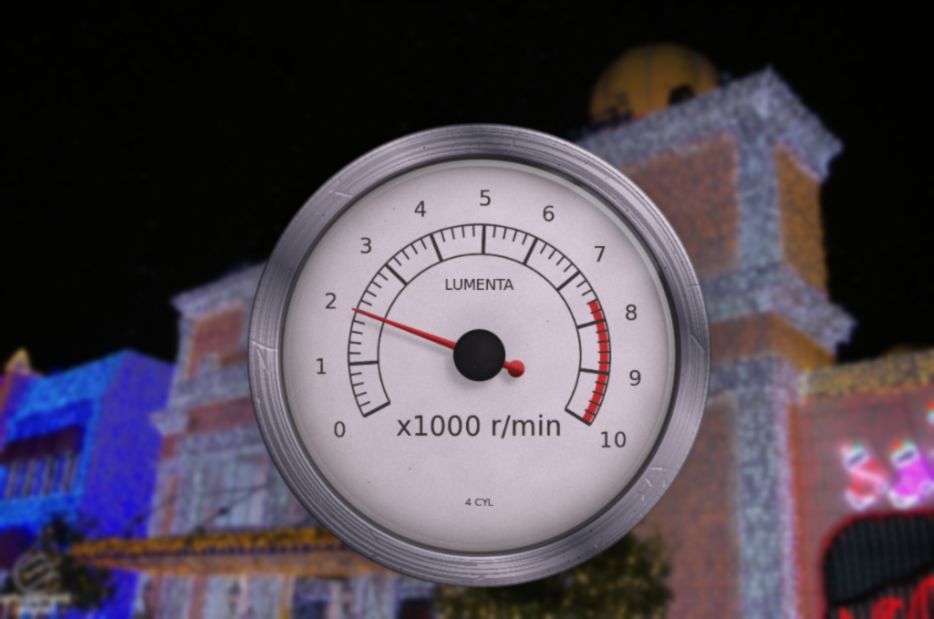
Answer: 2000; rpm
